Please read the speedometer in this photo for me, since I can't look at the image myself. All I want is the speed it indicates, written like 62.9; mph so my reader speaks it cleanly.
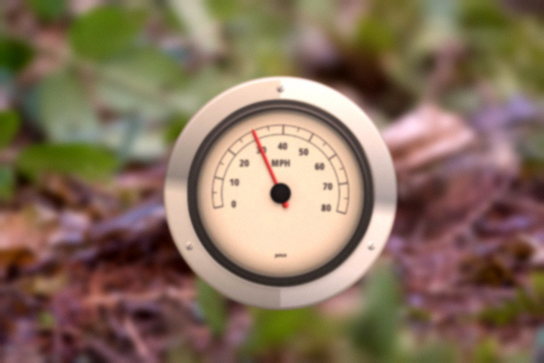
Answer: 30; mph
